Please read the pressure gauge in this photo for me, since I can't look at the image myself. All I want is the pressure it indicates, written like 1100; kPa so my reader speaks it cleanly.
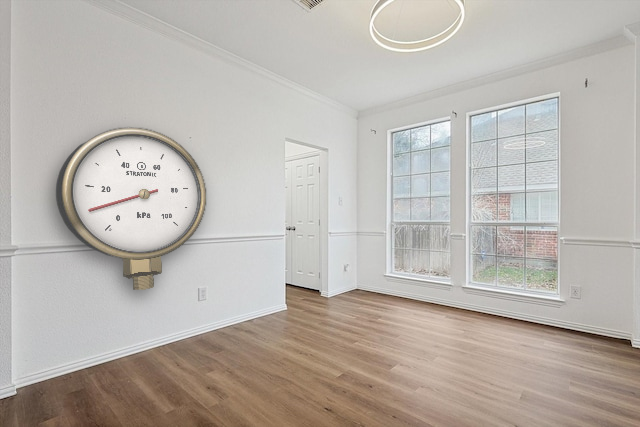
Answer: 10; kPa
